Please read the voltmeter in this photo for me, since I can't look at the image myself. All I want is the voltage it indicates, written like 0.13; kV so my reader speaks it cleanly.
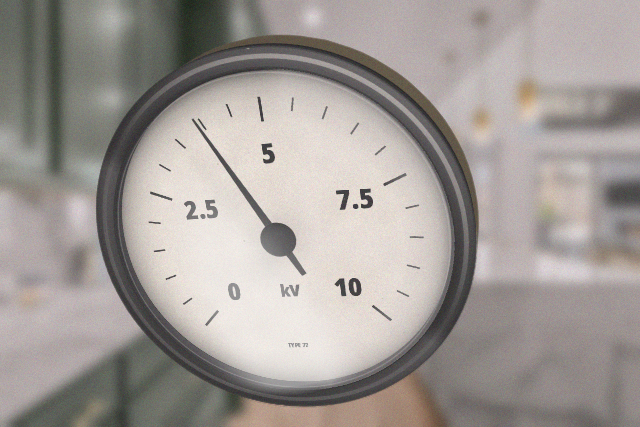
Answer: 4; kV
